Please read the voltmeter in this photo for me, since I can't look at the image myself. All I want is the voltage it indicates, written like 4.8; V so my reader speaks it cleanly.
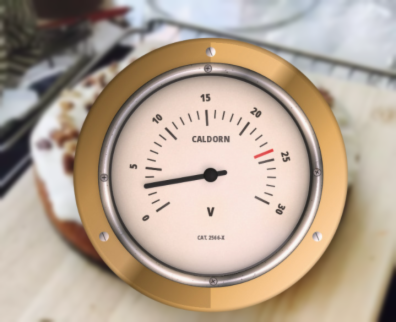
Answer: 3; V
